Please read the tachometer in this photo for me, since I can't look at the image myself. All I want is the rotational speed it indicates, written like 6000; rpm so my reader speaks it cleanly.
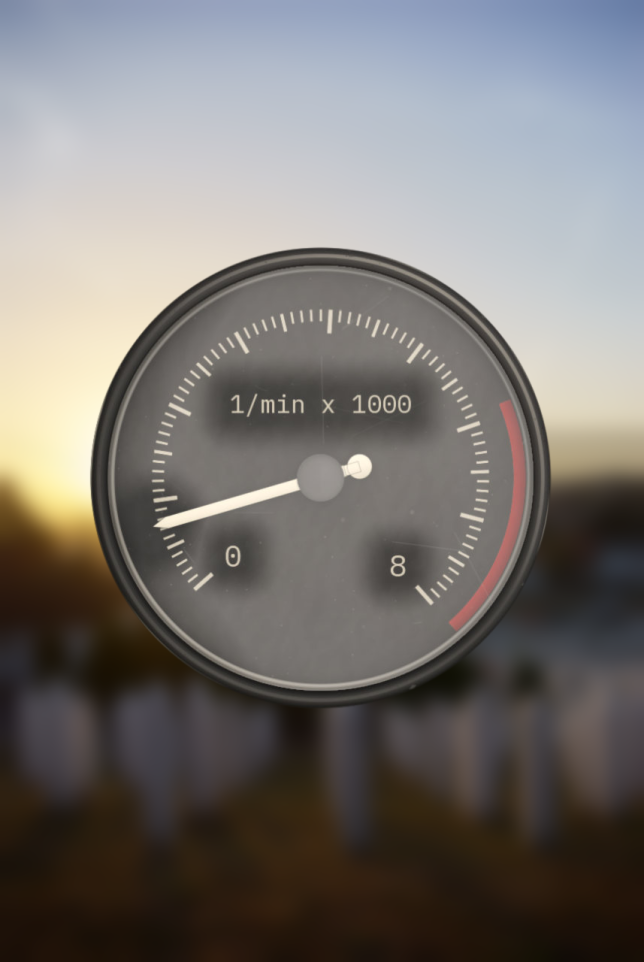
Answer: 750; rpm
